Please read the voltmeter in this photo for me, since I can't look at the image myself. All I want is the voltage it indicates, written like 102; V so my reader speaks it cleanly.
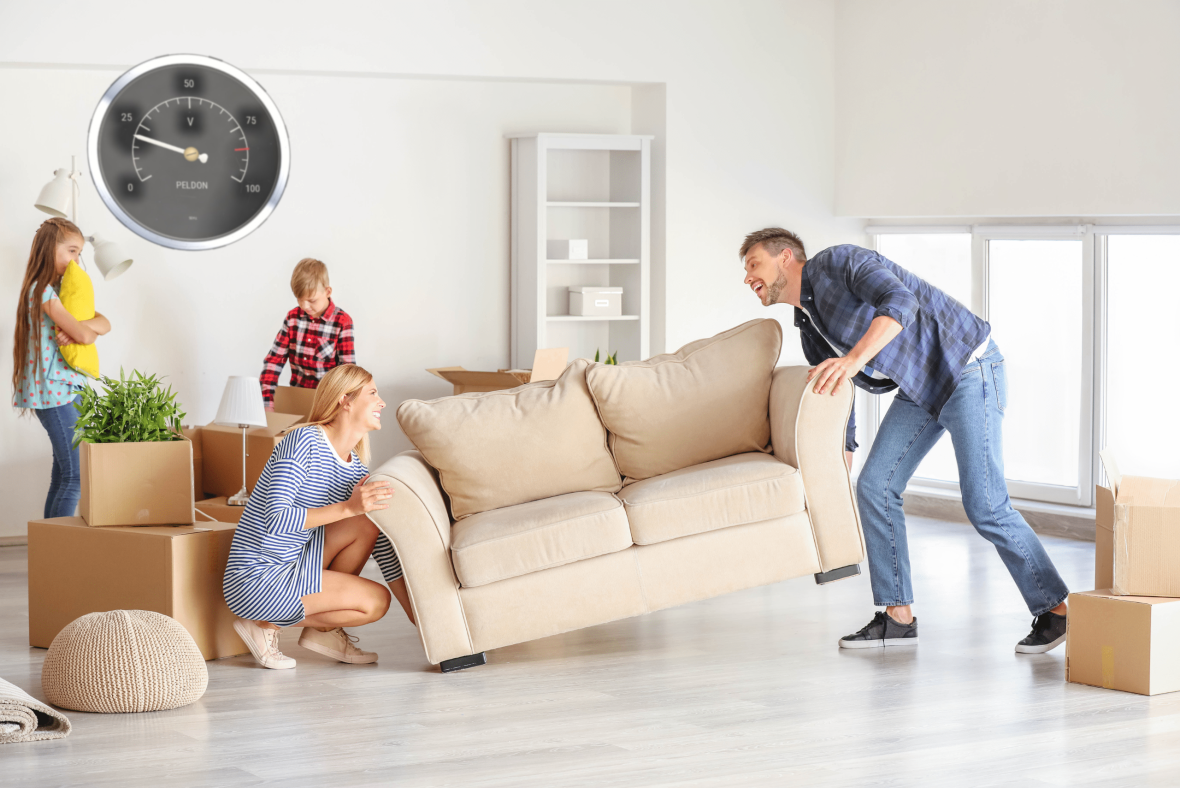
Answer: 20; V
